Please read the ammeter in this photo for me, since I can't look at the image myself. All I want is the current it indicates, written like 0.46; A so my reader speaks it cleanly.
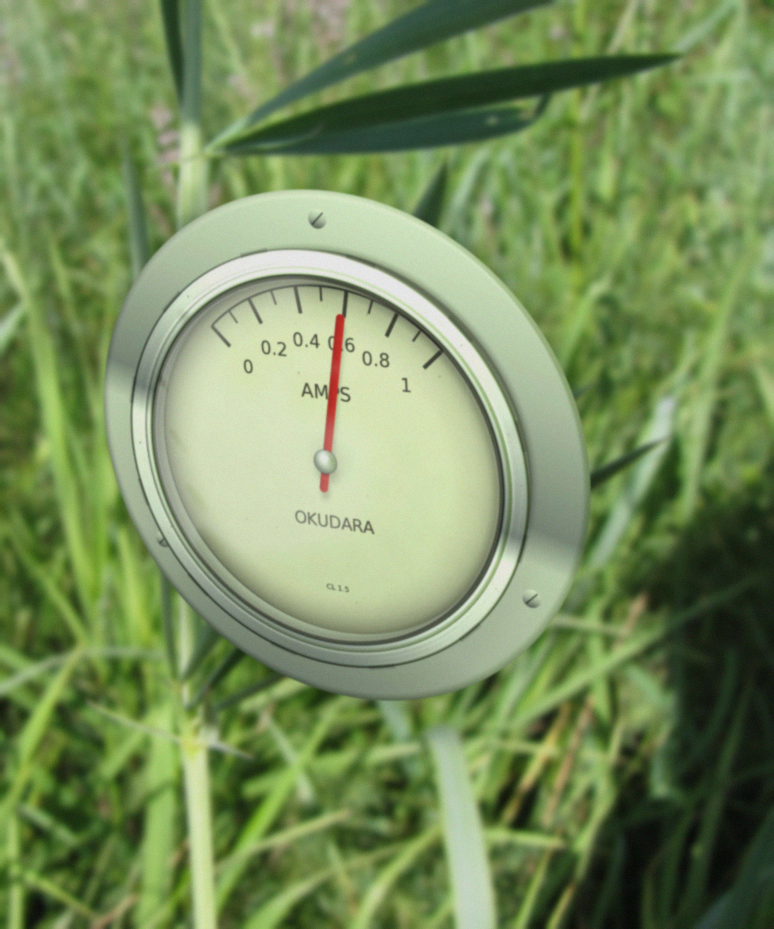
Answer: 0.6; A
